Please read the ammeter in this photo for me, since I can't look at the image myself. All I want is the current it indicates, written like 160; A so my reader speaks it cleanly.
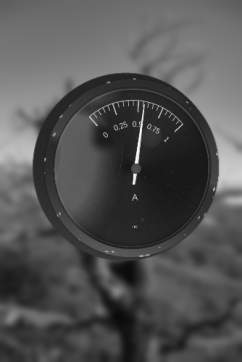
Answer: 0.55; A
